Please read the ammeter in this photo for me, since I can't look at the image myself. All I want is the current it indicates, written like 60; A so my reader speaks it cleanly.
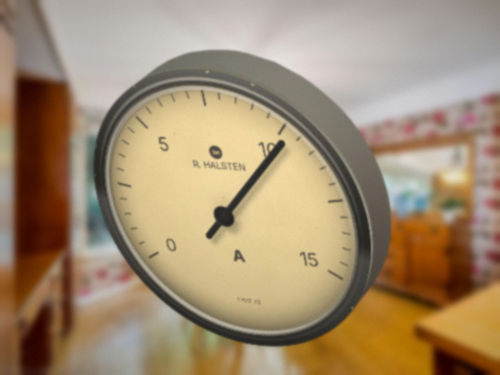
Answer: 10.25; A
